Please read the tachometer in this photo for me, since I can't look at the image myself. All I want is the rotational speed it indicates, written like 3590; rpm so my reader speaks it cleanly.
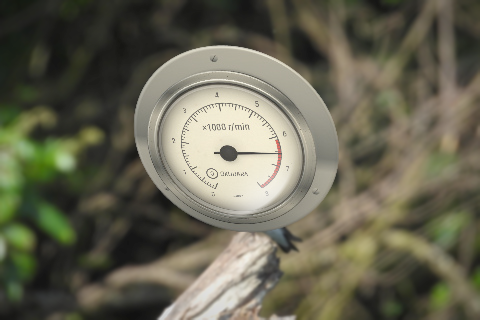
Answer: 6500; rpm
